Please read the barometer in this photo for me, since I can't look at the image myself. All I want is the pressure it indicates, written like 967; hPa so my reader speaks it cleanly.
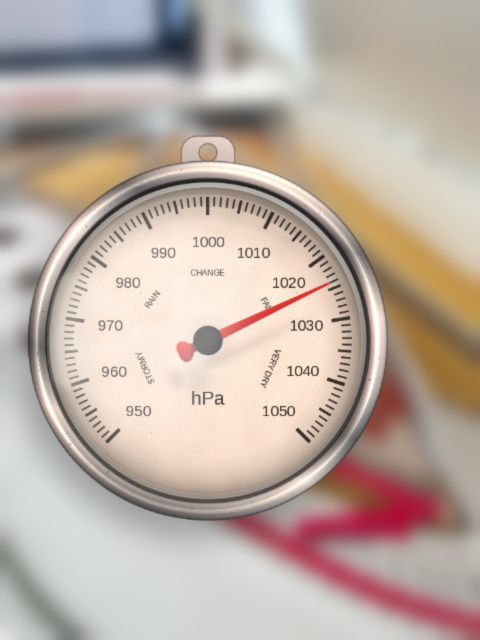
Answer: 1024; hPa
